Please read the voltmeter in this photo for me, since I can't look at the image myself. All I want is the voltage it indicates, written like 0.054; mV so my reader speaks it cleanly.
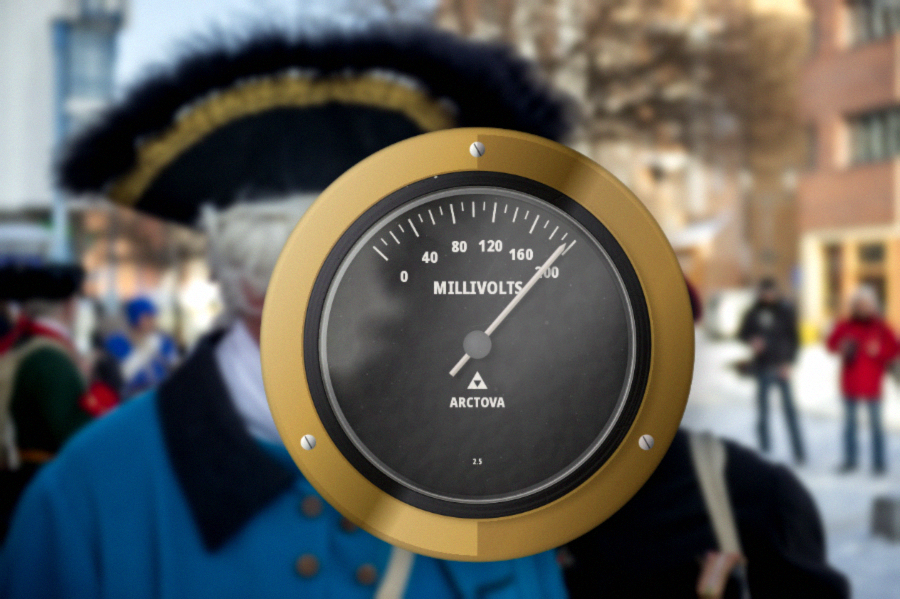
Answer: 195; mV
